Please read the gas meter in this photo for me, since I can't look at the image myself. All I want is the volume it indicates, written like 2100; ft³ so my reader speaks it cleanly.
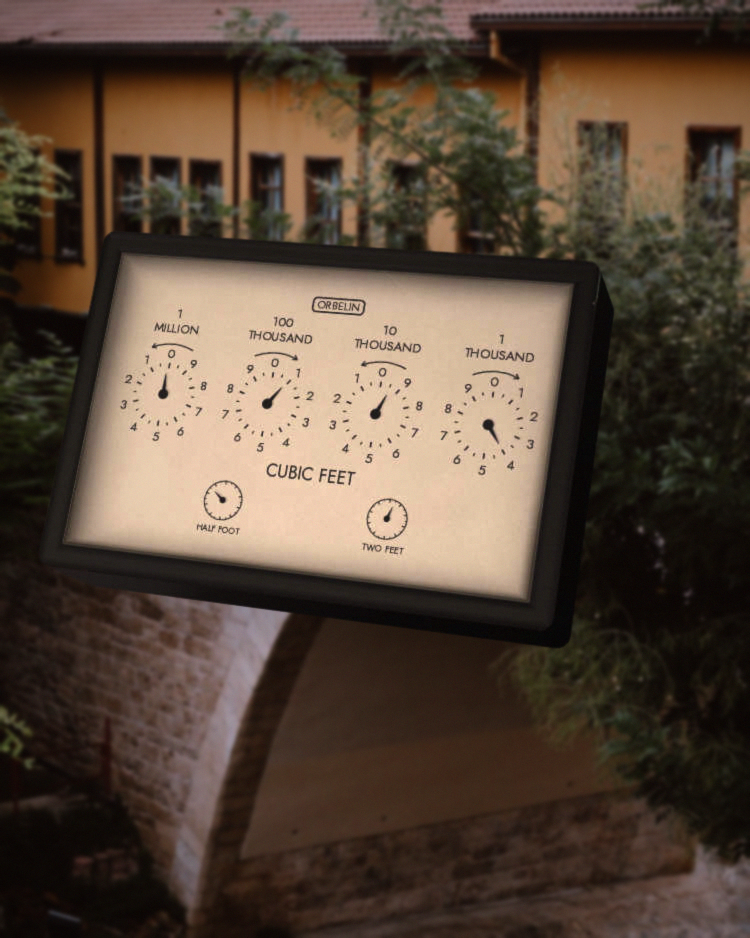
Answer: 9400; ft³
